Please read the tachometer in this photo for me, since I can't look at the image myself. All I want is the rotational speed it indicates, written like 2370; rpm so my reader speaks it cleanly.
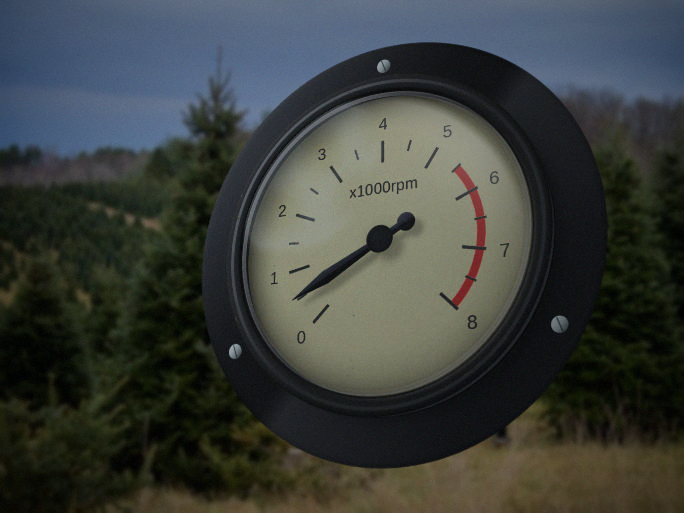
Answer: 500; rpm
